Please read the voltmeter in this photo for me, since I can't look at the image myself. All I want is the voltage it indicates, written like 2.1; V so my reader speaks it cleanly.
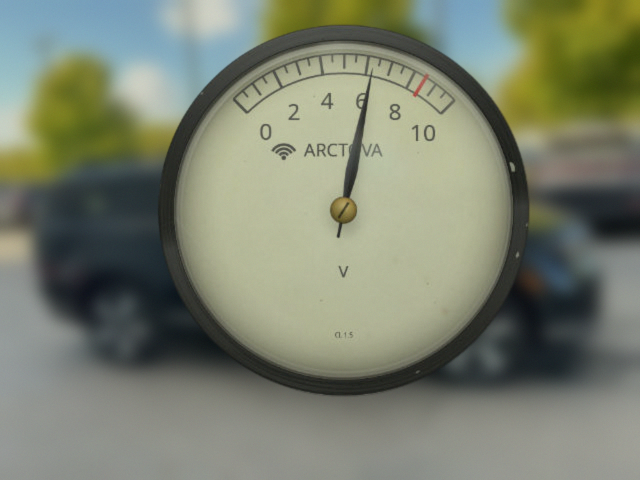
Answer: 6.25; V
